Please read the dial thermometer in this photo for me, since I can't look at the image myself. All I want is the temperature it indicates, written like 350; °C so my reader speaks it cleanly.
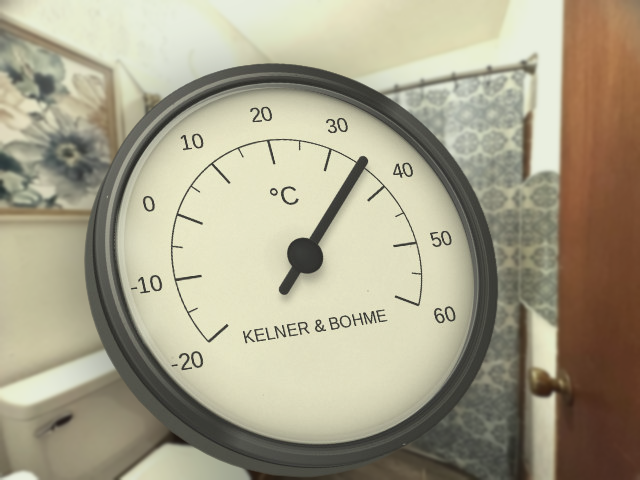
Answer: 35; °C
